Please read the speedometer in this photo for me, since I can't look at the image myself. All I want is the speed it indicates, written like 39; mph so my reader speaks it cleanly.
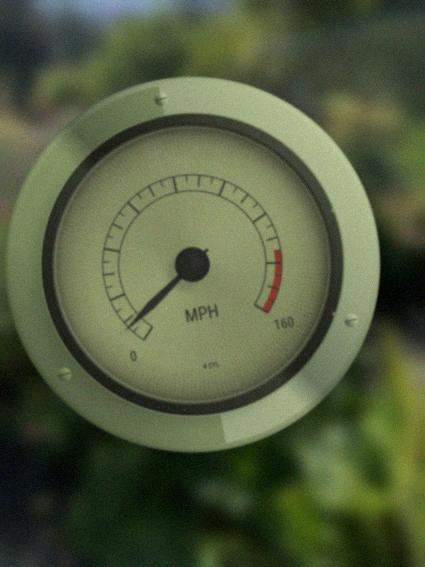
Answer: 7.5; mph
